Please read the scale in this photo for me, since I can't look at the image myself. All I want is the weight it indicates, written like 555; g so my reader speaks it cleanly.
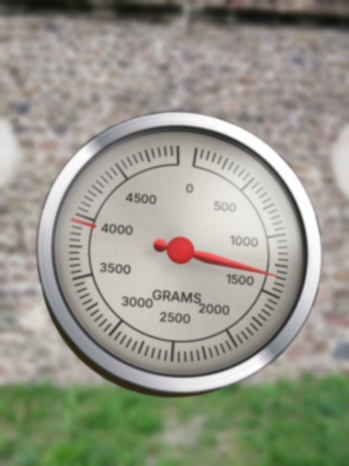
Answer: 1350; g
